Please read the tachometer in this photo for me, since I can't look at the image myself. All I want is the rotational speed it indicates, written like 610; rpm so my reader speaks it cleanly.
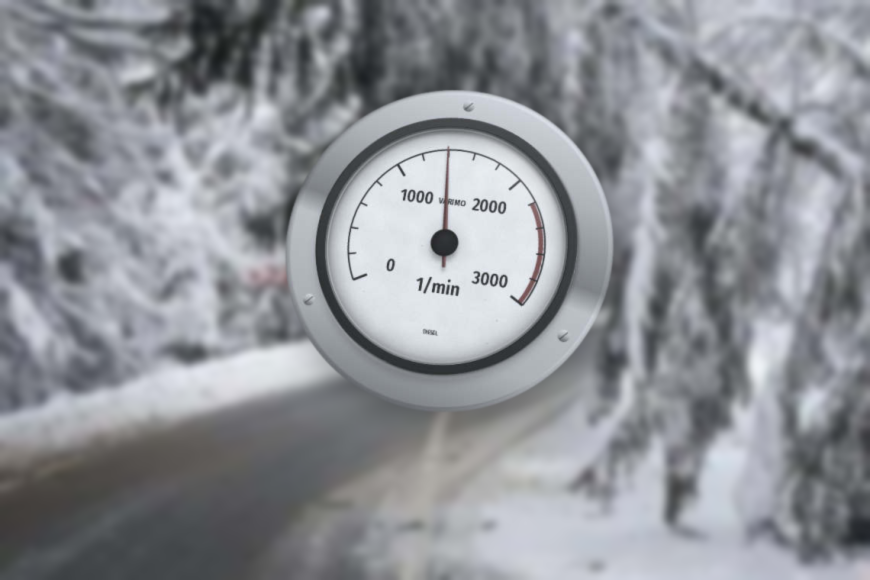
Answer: 1400; rpm
